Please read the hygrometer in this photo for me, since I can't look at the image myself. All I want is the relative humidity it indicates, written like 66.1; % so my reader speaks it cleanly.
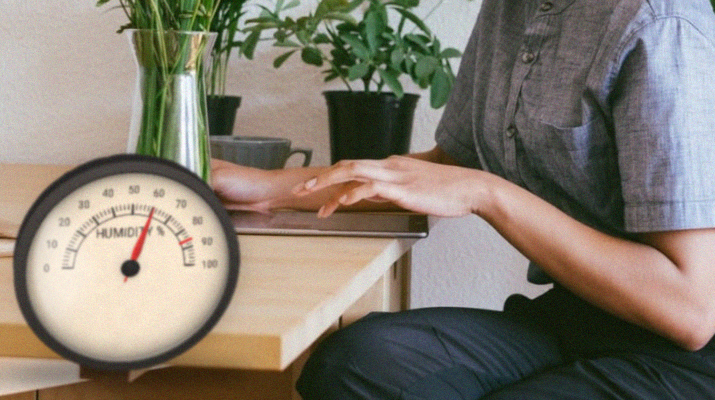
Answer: 60; %
